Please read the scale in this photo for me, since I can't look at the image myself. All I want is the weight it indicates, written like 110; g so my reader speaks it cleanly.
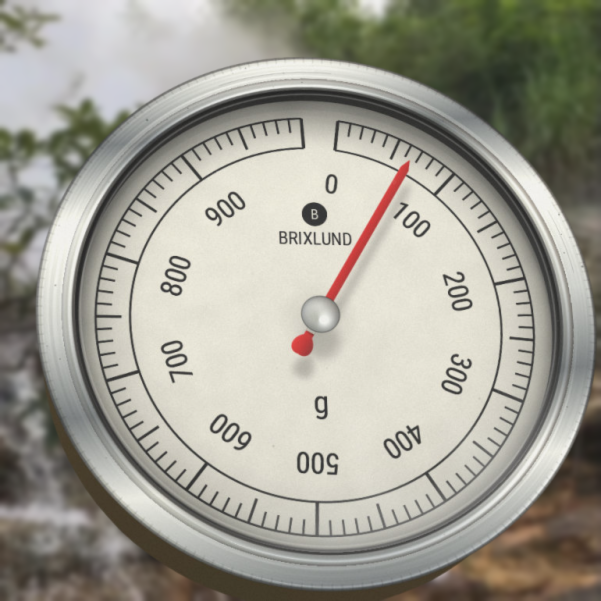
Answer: 65; g
